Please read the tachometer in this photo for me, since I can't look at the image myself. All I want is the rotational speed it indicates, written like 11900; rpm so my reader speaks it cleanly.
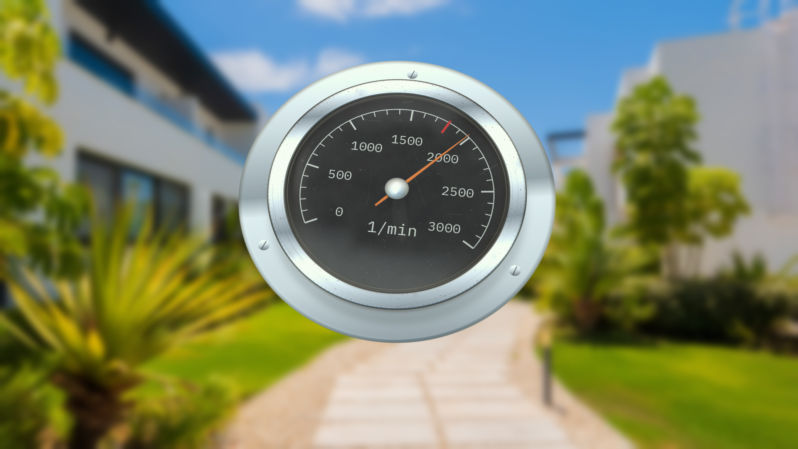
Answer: 2000; rpm
